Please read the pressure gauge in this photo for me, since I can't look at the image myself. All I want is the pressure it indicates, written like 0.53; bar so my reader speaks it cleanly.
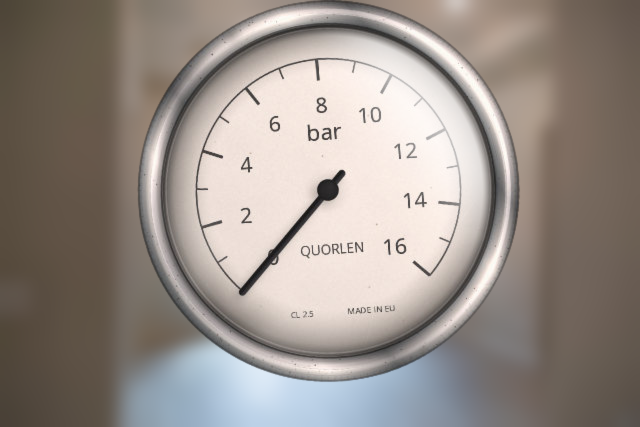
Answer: 0; bar
